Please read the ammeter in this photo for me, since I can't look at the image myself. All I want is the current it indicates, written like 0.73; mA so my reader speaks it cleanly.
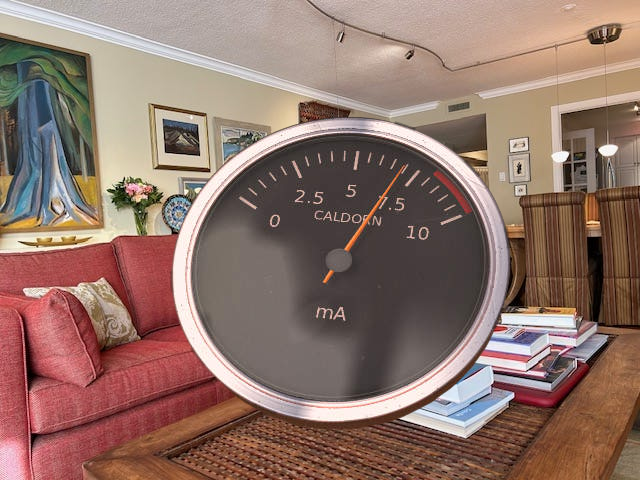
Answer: 7; mA
